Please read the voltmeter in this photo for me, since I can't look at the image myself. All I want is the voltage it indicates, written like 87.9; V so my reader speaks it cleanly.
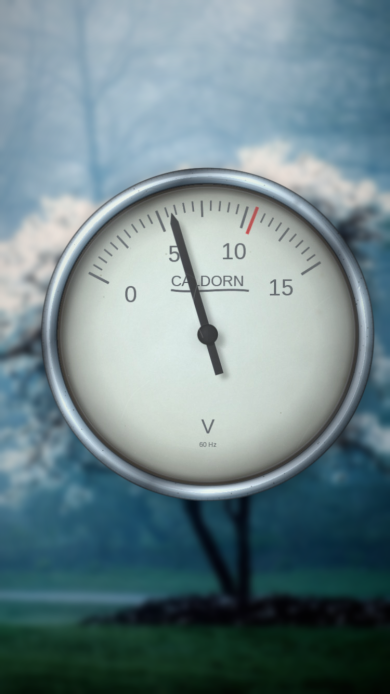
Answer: 5.75; V
